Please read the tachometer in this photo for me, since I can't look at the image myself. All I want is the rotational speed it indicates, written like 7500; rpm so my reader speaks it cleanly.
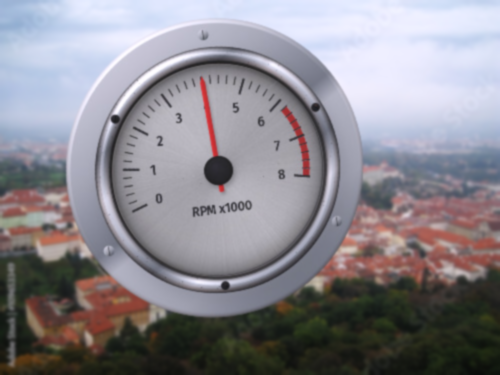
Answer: 4000; rpm
